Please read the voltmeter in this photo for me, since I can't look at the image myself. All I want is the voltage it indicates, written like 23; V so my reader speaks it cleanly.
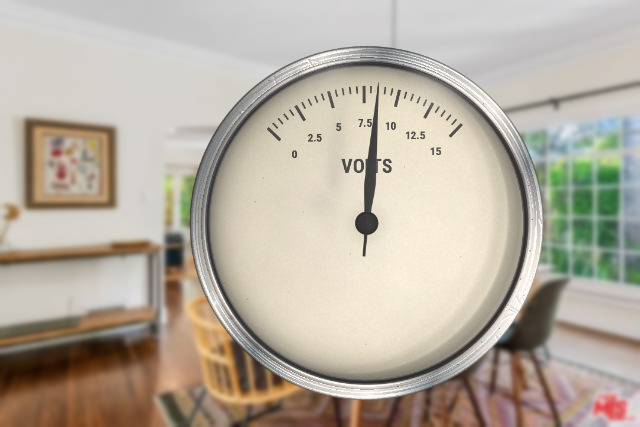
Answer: 8.5; V
